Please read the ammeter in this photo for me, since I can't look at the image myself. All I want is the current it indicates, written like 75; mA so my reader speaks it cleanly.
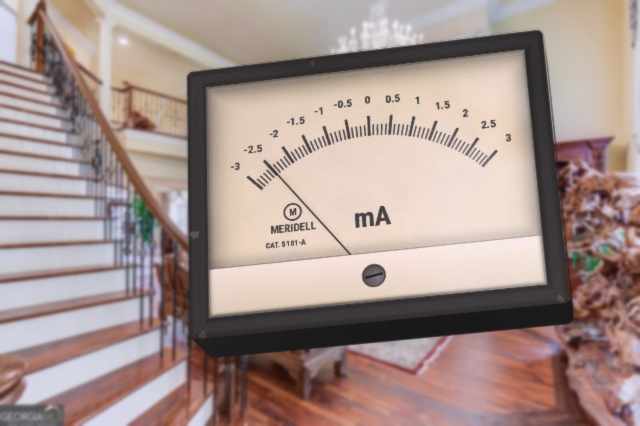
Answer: -2.5; mA
